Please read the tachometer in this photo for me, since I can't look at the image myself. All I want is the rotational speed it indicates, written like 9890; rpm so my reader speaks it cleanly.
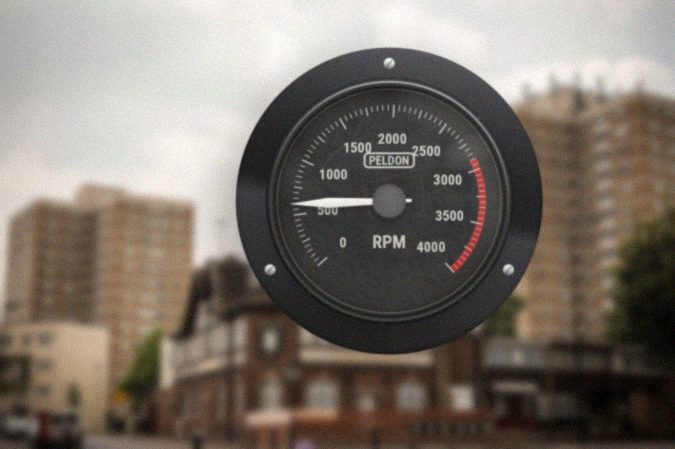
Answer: 600; rpm
